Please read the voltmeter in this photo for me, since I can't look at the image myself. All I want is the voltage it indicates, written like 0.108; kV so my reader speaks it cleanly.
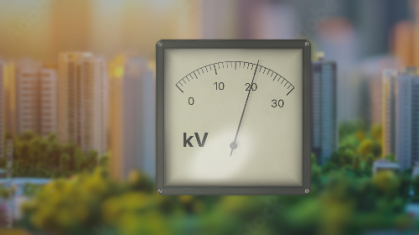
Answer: 20; kV
